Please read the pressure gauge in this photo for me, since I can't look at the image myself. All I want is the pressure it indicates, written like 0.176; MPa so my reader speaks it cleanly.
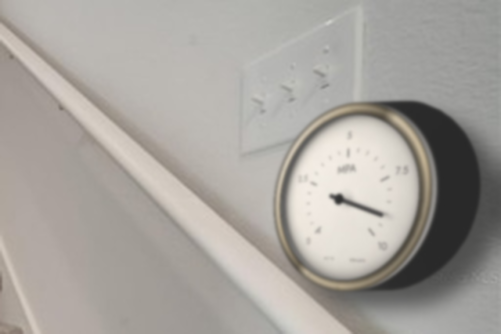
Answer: 9; MPa
